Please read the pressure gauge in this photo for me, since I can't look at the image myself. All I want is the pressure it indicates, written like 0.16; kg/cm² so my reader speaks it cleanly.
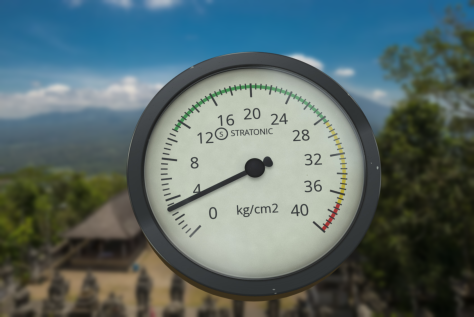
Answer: 3; kg/cm²
